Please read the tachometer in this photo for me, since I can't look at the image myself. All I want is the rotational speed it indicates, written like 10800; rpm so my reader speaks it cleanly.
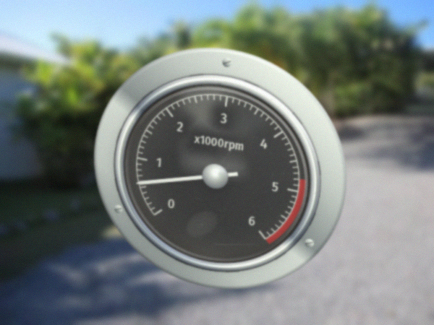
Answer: 600; rpm
